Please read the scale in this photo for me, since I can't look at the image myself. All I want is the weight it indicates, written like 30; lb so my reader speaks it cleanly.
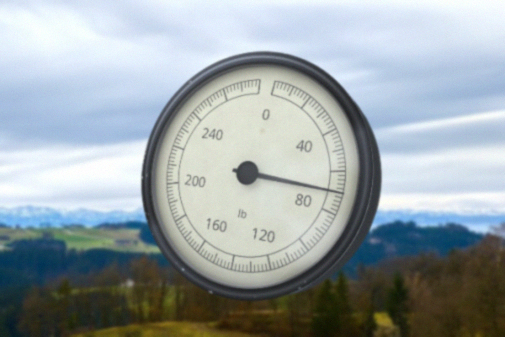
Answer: 70; lb
